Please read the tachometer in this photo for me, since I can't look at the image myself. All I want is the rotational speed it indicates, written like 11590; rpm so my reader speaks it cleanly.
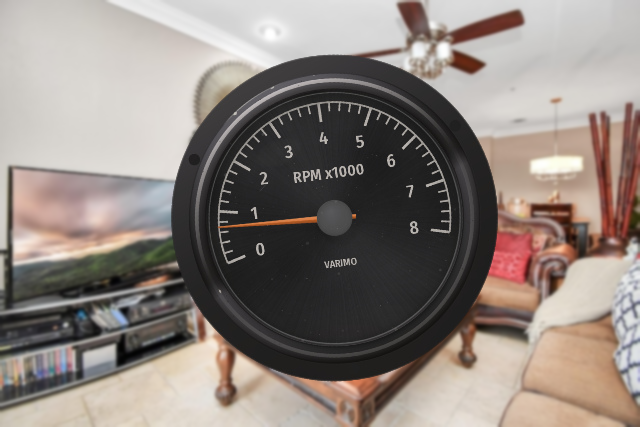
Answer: 700; rpm
